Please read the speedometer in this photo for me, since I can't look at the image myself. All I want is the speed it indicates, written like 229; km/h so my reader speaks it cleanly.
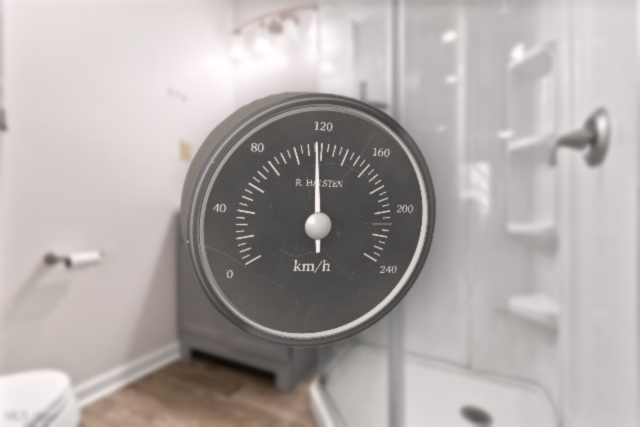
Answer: 115; km/h
